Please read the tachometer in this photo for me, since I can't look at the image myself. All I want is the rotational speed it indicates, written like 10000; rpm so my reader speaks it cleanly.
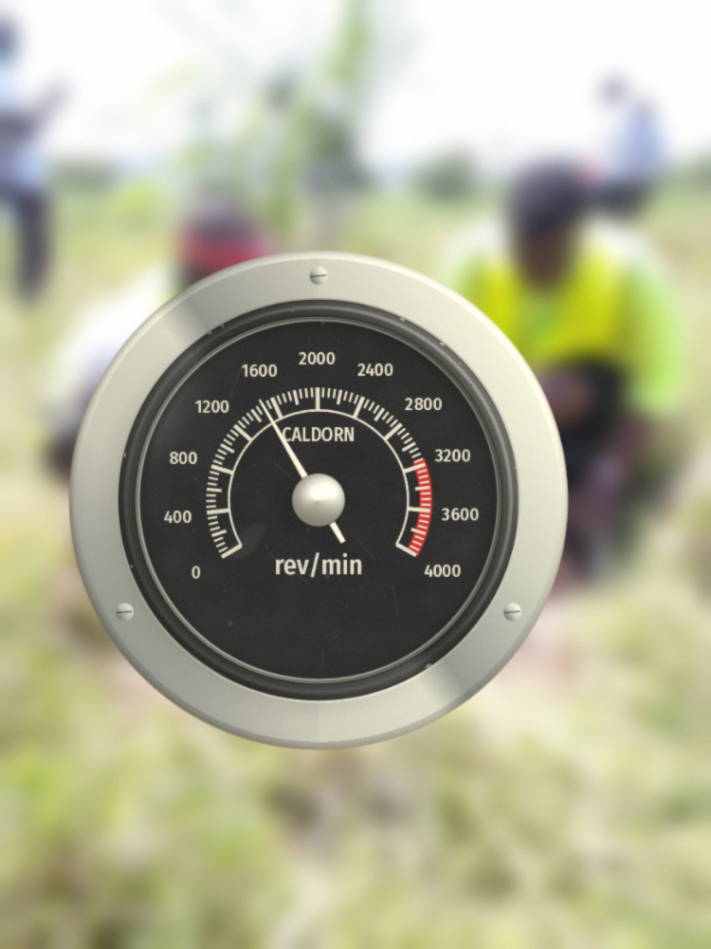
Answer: 1500; rpm
